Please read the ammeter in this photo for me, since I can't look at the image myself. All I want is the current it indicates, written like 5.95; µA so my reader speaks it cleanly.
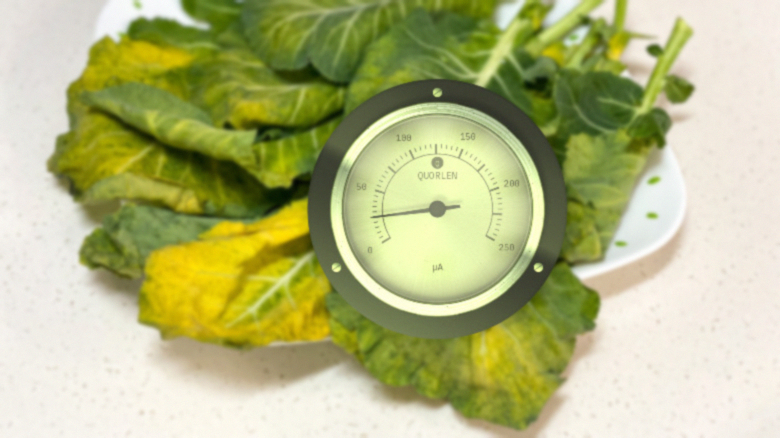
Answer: 25; µA
